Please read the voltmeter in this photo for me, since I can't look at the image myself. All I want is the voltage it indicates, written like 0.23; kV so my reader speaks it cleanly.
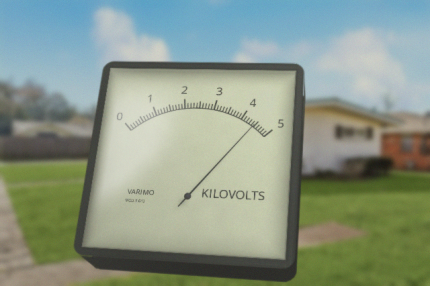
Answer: 4.5; kV
